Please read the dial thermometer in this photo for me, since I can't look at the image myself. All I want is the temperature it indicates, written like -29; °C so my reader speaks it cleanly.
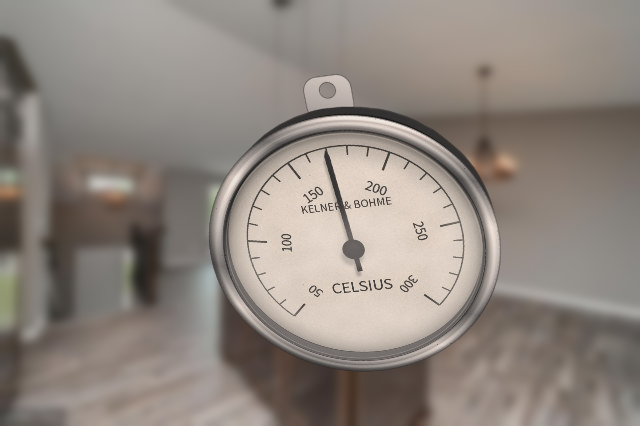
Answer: 170; °C
